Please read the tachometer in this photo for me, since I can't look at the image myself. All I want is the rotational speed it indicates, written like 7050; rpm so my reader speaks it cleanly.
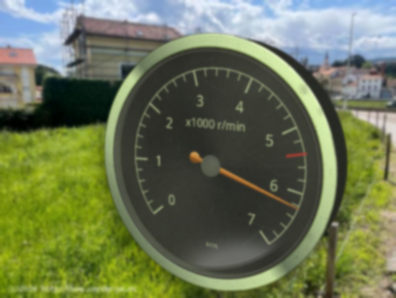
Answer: 6200; rpm
